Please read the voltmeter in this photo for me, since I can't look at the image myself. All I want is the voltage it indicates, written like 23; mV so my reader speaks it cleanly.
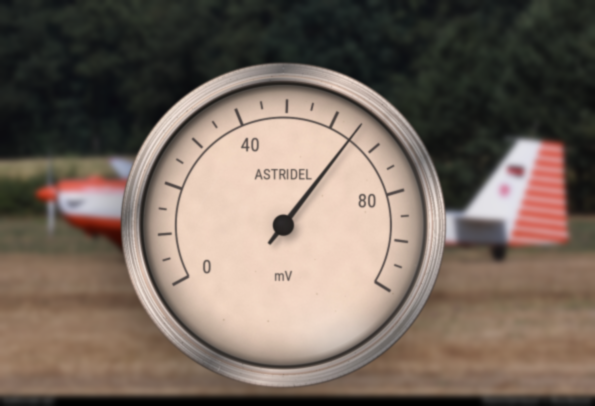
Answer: 65; mV
